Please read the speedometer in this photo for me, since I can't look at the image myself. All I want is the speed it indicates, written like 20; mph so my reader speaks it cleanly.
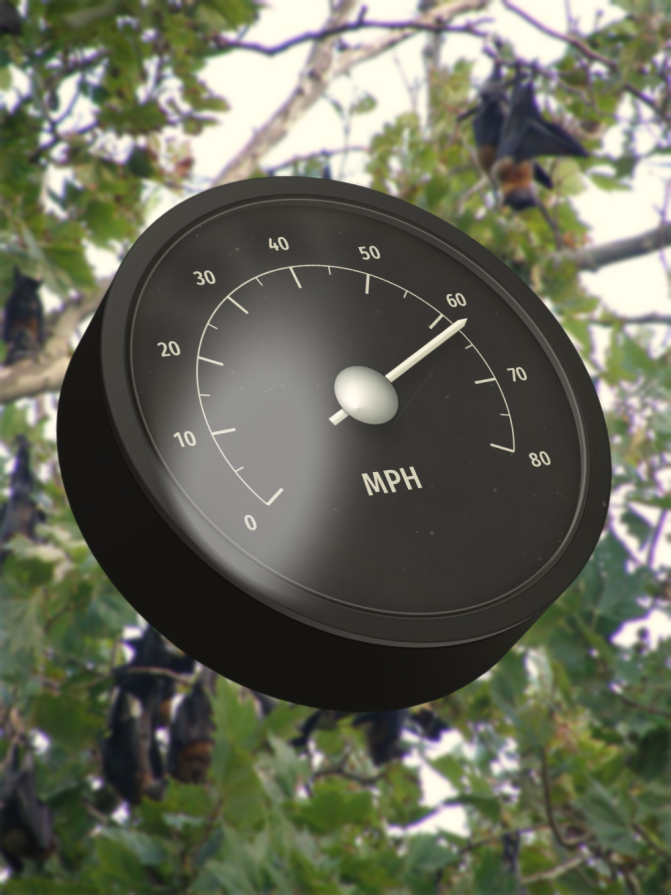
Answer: 62.5; mph
